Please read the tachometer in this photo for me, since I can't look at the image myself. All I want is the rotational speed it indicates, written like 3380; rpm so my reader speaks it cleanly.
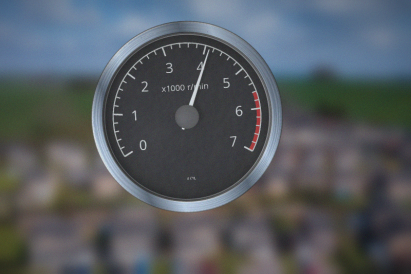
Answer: 4100; rpm
